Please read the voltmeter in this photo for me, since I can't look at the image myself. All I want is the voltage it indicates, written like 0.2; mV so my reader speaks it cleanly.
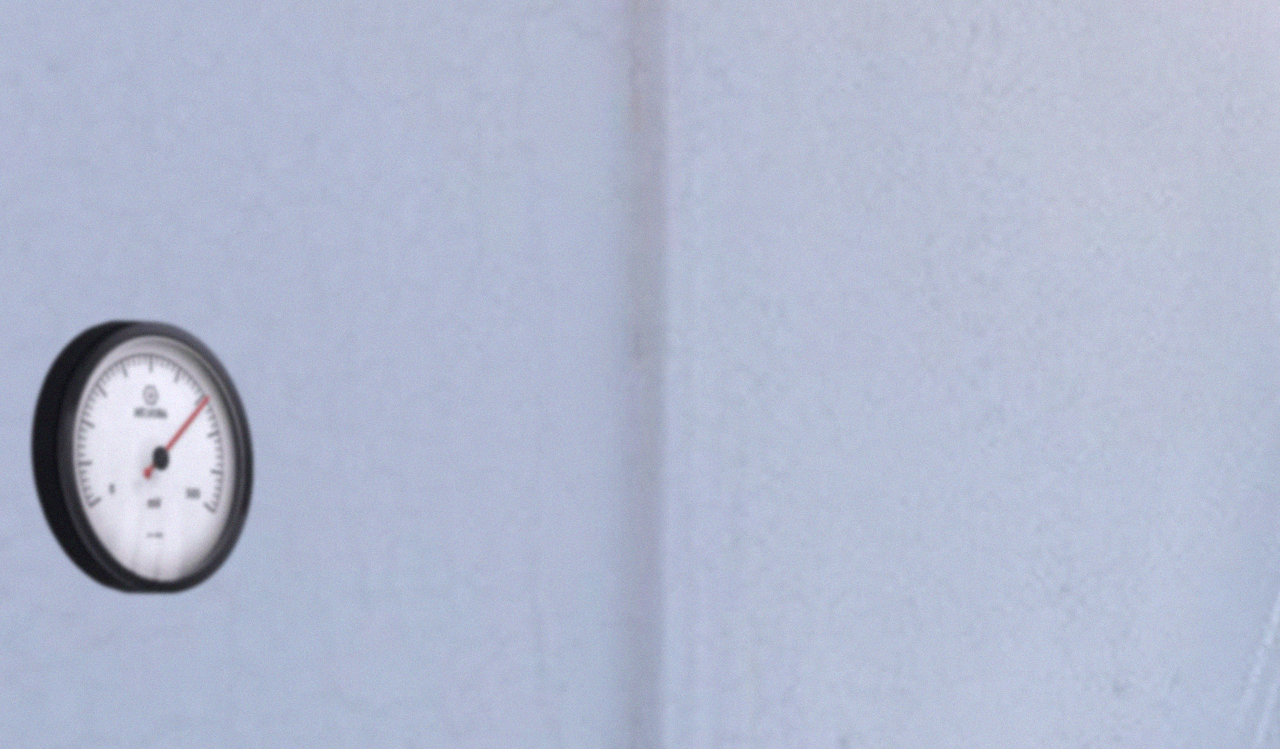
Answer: 350; mV
